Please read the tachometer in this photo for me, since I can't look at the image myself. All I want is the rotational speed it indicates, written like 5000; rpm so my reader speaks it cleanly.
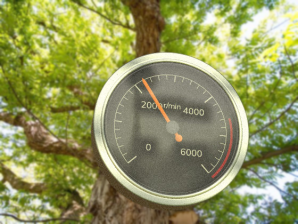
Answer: 2200; rpm
